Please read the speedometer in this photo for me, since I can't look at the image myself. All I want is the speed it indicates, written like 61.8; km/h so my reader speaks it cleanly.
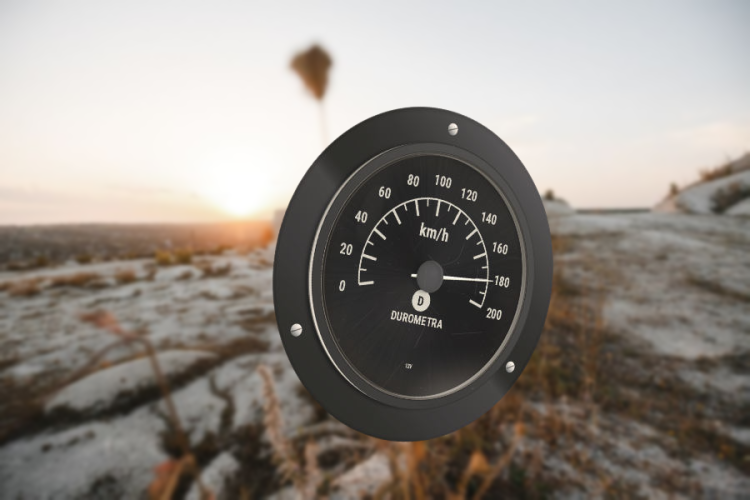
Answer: 180; km/h
